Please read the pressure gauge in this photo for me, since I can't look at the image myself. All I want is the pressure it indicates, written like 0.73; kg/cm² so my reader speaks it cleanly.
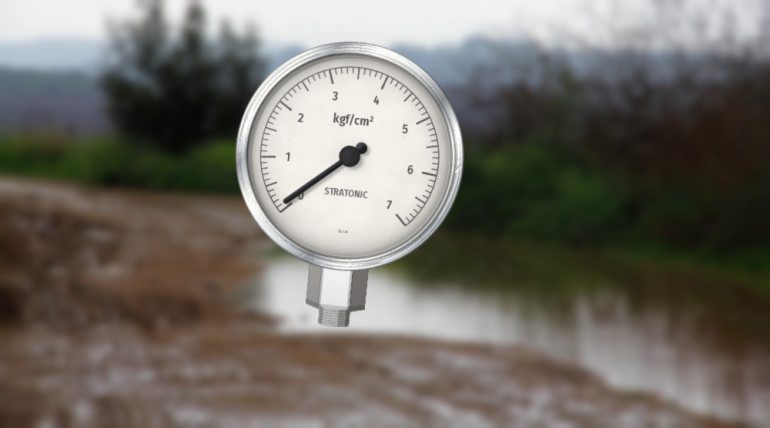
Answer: 0.1; kg/cm²
